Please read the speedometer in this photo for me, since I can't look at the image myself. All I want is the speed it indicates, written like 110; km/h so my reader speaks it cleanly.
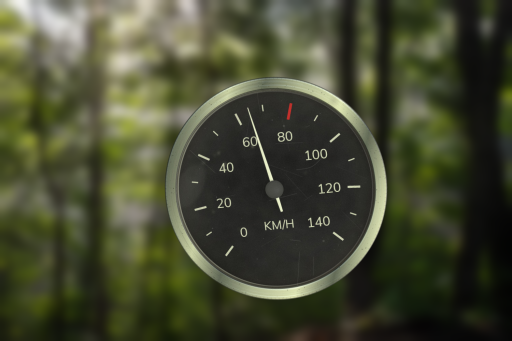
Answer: 65; km/h
